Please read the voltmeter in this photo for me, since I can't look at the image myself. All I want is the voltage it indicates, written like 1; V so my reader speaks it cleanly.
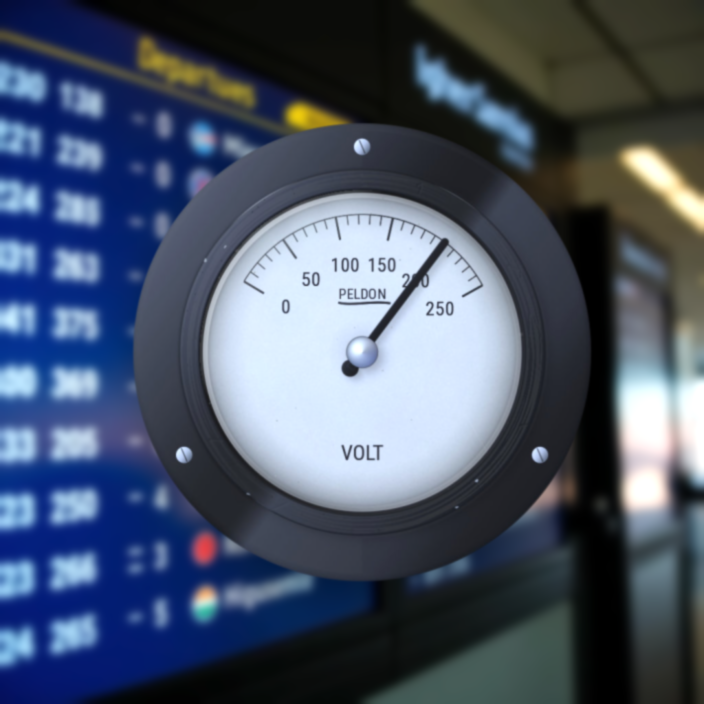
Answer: 200; V
